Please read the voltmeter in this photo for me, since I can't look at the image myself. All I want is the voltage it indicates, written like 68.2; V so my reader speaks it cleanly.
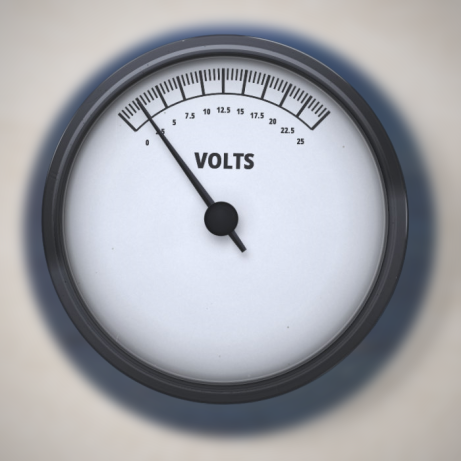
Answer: 2.5; V
